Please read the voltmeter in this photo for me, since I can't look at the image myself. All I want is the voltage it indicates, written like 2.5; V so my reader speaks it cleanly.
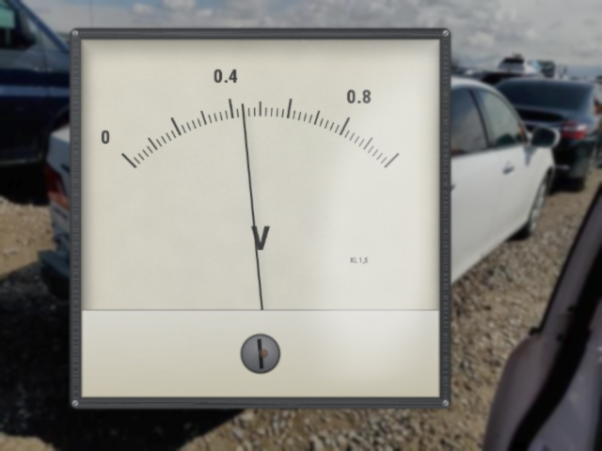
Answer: 0.44; V
